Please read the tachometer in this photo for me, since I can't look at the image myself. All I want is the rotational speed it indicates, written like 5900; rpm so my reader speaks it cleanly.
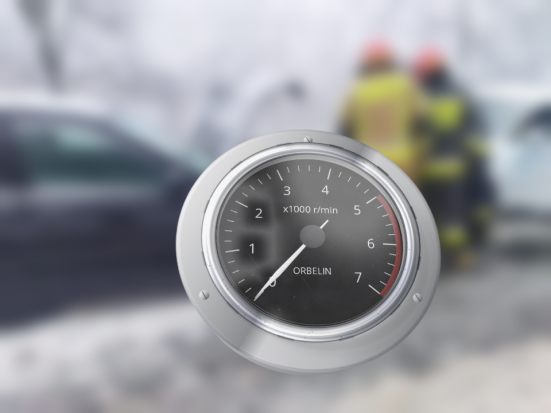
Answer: 0; rpm
